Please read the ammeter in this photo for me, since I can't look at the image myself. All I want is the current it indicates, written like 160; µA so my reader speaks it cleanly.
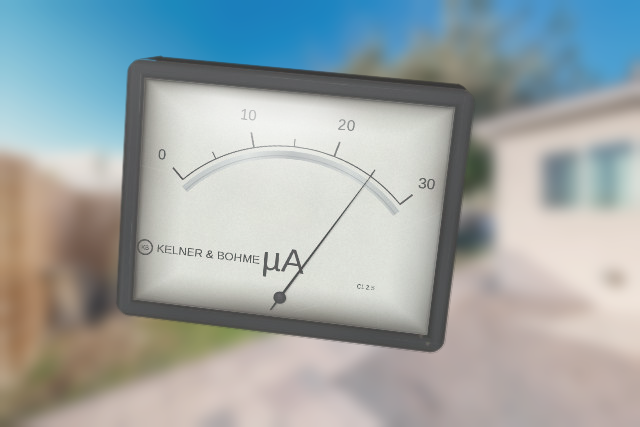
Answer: 25; µA
